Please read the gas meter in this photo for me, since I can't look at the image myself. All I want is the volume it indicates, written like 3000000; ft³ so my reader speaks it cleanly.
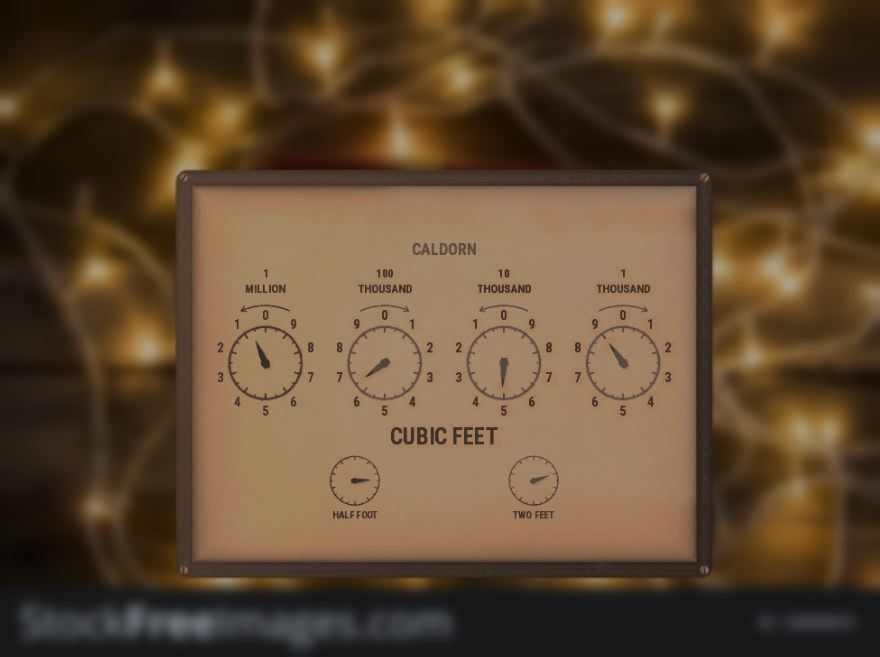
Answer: 64900; ft³
